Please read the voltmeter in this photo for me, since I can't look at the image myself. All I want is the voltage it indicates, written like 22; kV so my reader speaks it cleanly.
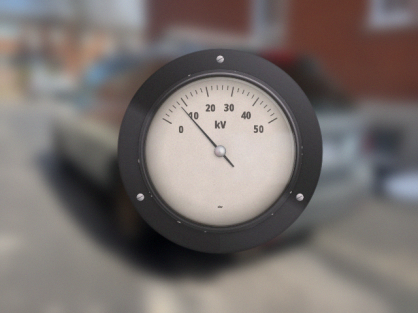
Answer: 8; kV
